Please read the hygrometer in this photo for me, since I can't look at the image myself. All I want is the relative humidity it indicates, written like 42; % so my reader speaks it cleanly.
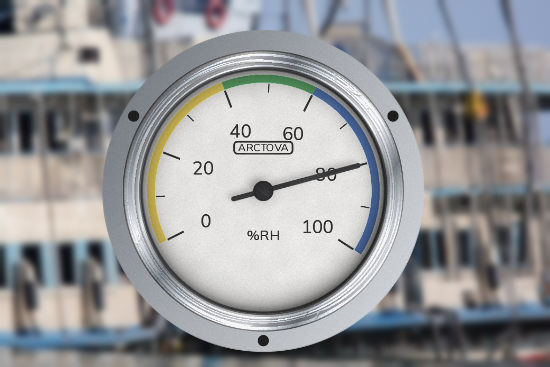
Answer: 80; %
